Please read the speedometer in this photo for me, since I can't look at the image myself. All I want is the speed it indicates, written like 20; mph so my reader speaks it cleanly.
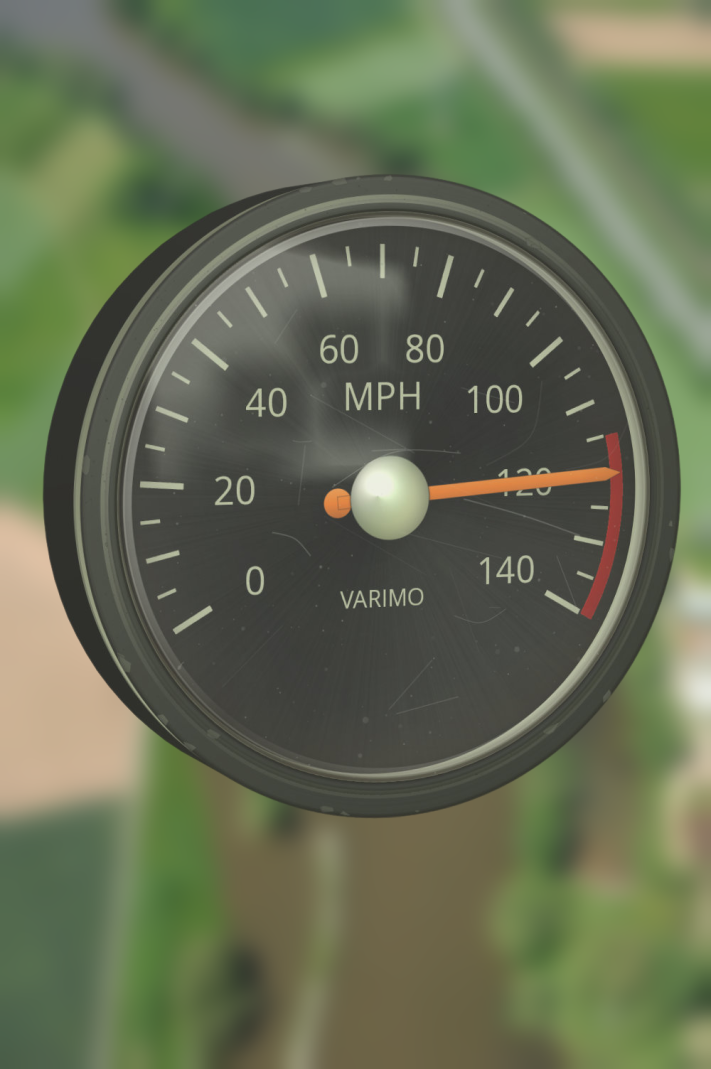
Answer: 120; mph
